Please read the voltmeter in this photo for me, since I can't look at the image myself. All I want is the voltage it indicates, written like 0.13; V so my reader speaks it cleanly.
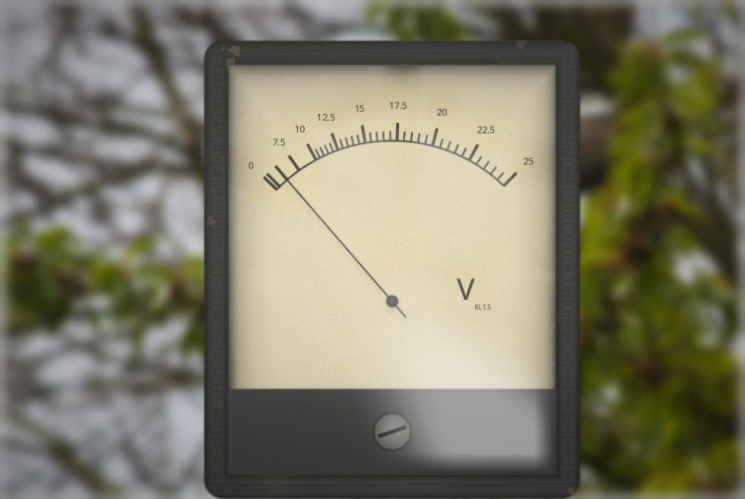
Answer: 5; V
